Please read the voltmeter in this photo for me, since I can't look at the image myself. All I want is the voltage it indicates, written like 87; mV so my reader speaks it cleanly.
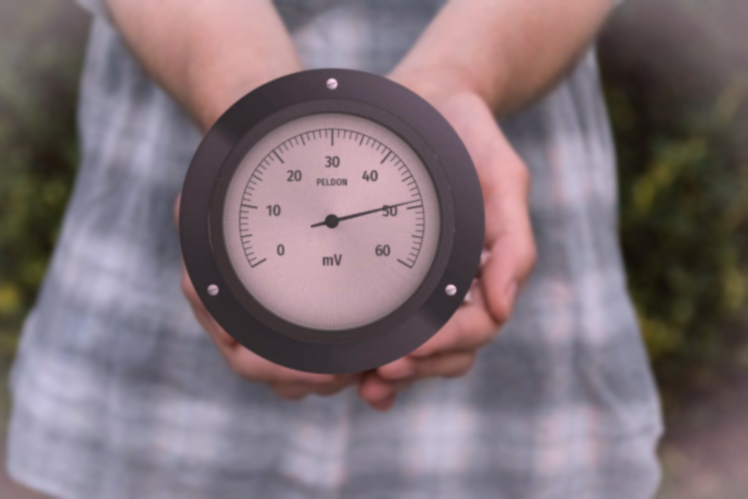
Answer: 49; mV
